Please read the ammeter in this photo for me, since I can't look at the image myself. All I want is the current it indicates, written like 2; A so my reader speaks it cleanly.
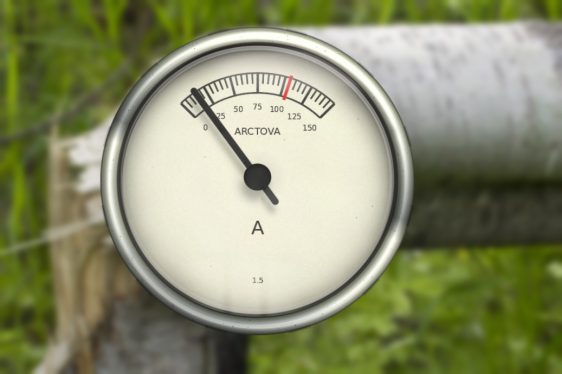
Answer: 15; A
